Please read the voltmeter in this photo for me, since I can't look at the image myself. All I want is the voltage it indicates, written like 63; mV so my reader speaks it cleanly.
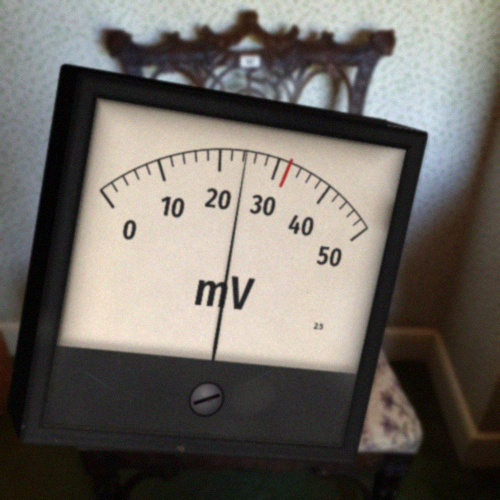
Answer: 24; mV
